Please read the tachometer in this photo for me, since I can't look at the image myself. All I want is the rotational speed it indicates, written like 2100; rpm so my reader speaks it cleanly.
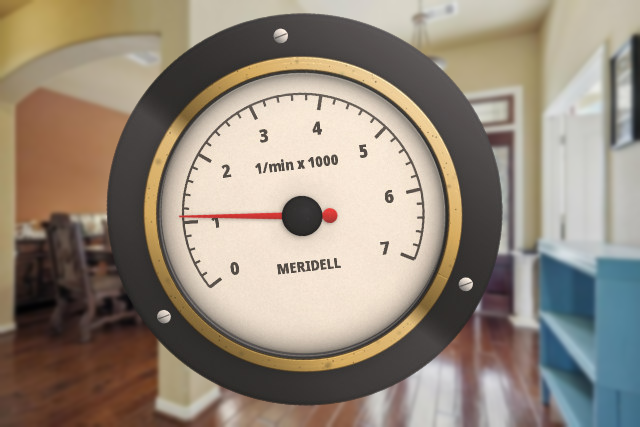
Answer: 1100; rpm
